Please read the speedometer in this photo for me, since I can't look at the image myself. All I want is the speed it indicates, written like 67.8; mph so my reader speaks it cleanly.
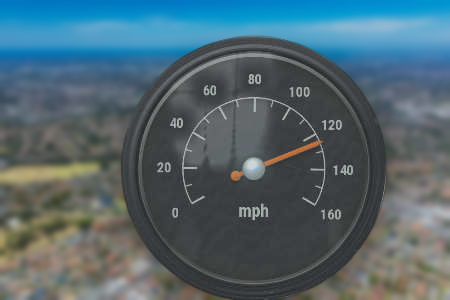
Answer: 125; mph
